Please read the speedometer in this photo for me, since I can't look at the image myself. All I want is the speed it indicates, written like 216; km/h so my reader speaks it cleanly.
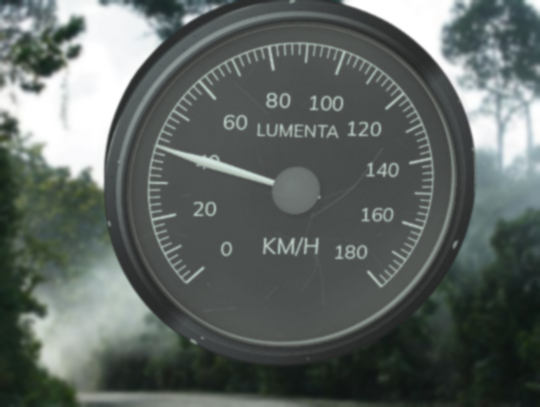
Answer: 40; km/h
